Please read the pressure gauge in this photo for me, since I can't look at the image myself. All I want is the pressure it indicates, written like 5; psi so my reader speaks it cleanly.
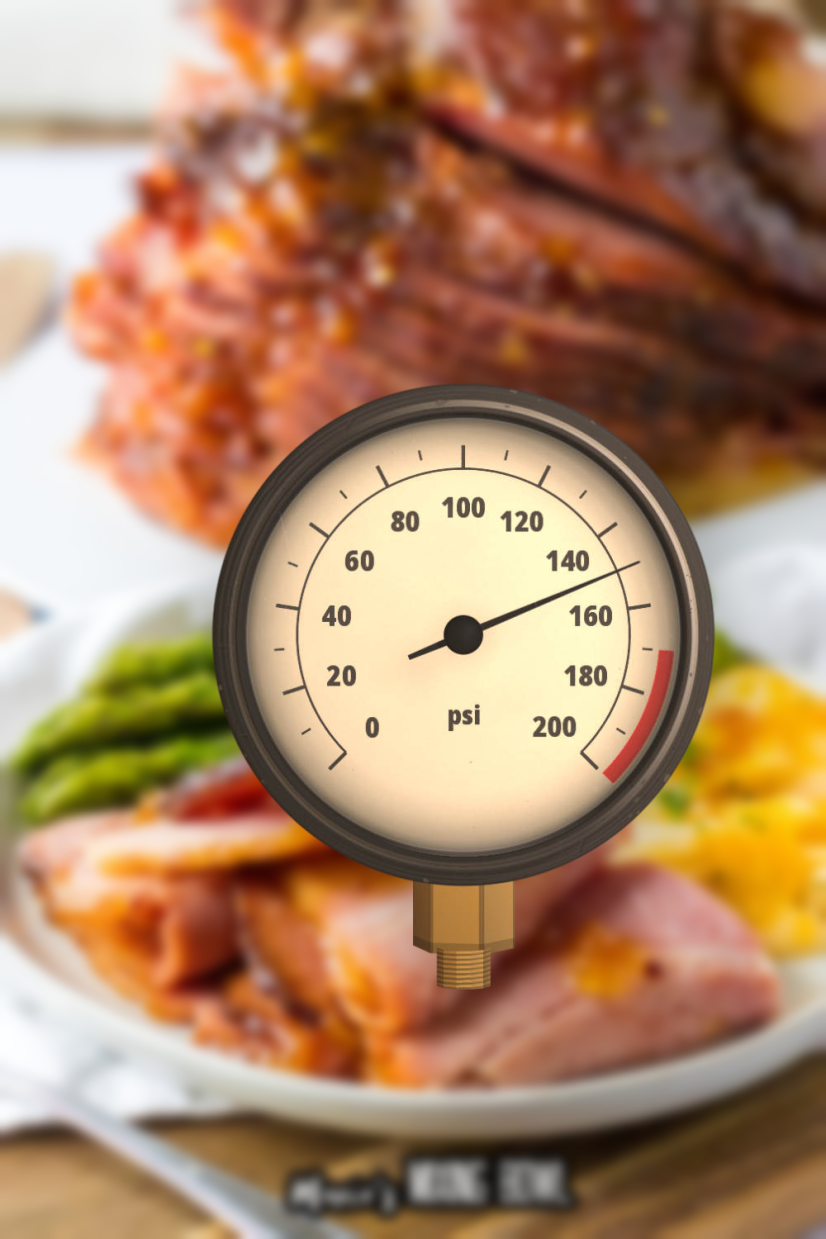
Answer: 150; psi
